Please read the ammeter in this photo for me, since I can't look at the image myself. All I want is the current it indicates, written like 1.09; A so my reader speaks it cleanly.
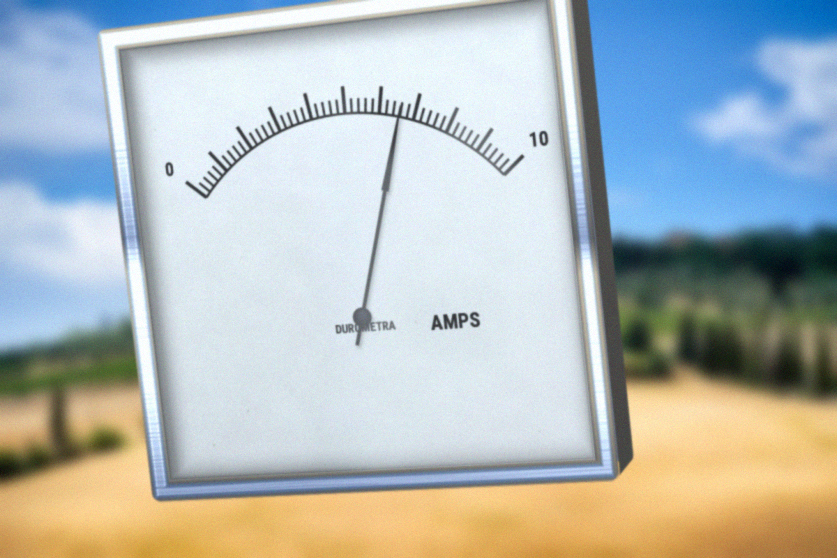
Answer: 6.6; A
